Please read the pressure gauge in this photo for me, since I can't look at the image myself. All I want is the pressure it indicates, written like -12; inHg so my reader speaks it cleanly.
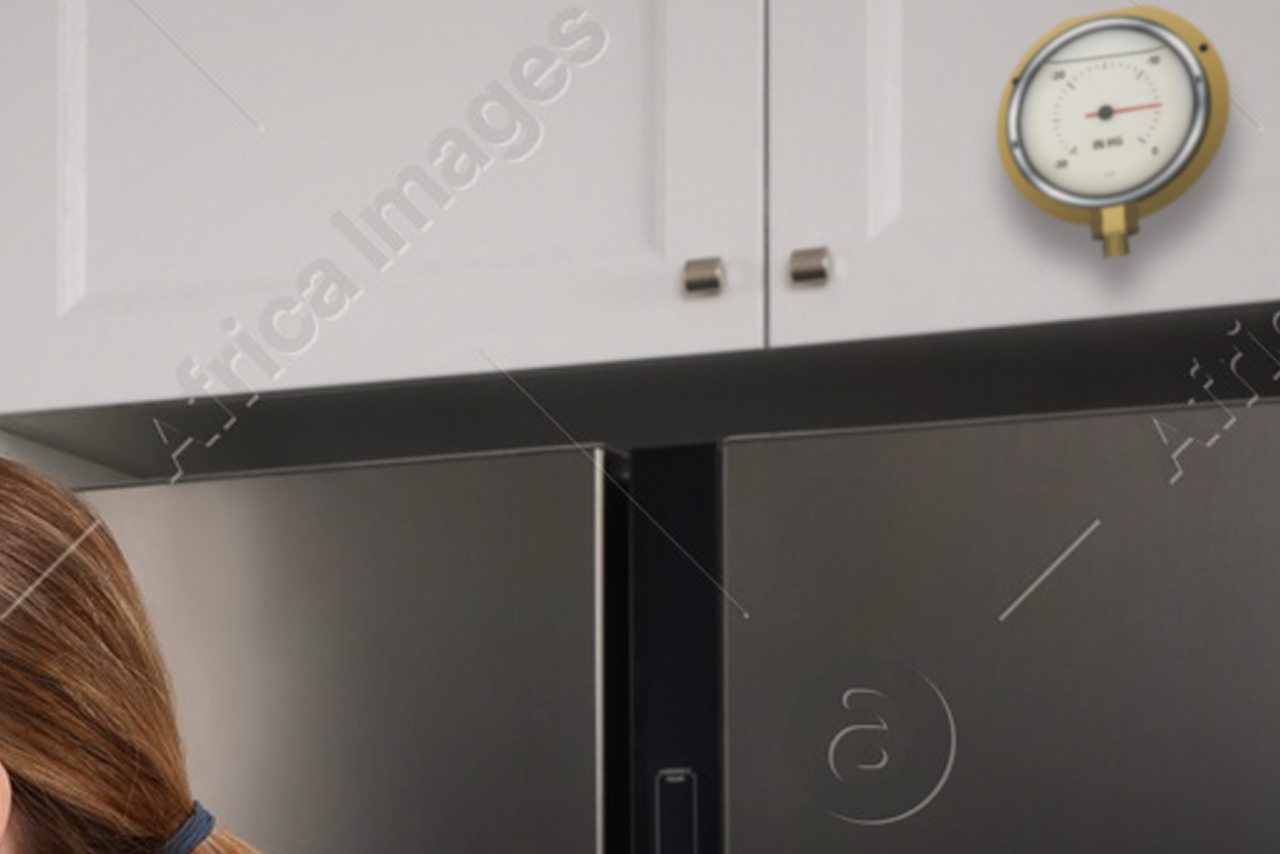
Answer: -5; inHg
